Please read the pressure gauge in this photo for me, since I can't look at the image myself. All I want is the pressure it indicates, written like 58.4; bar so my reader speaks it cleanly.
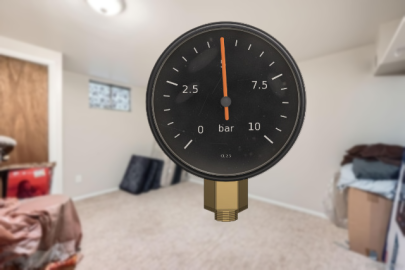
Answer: 5; bar
